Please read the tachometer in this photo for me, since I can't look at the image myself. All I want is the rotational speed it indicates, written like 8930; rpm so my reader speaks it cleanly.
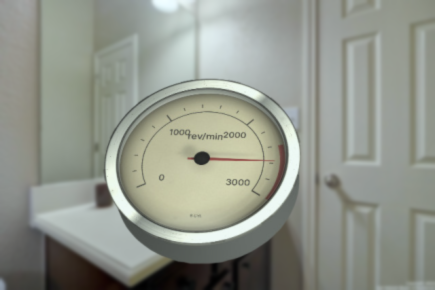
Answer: 2600; rpm
